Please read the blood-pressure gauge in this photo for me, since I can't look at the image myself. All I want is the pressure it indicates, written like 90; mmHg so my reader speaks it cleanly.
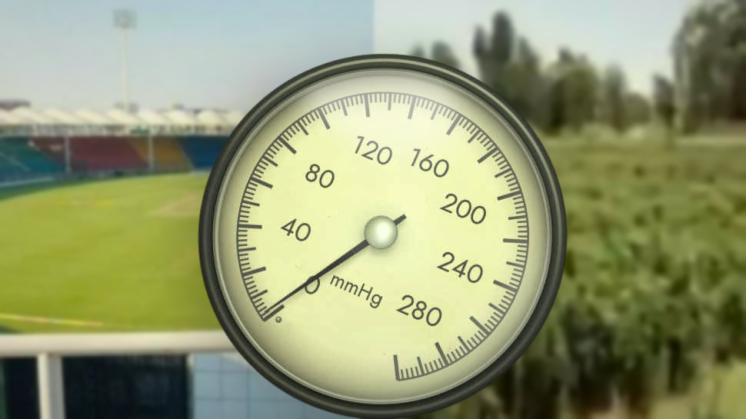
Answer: 2; mmHg
